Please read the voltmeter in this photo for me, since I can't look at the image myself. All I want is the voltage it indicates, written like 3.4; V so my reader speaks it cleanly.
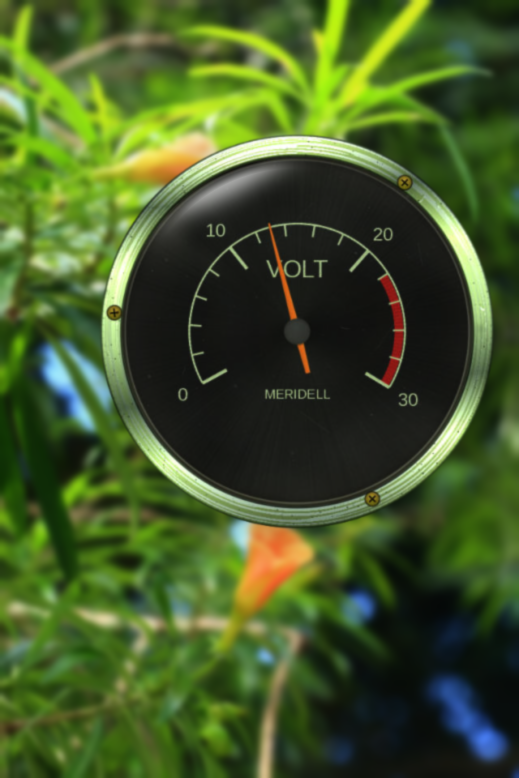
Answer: 13; V
